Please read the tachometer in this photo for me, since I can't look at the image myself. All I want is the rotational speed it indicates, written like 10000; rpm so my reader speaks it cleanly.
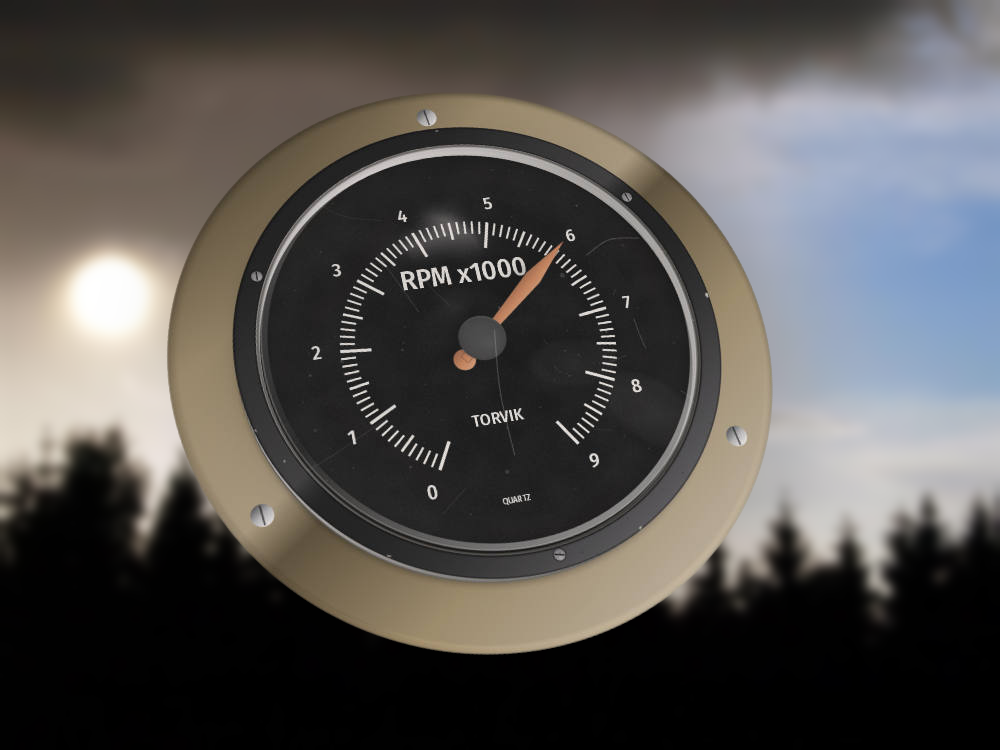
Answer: 6000; rpm
